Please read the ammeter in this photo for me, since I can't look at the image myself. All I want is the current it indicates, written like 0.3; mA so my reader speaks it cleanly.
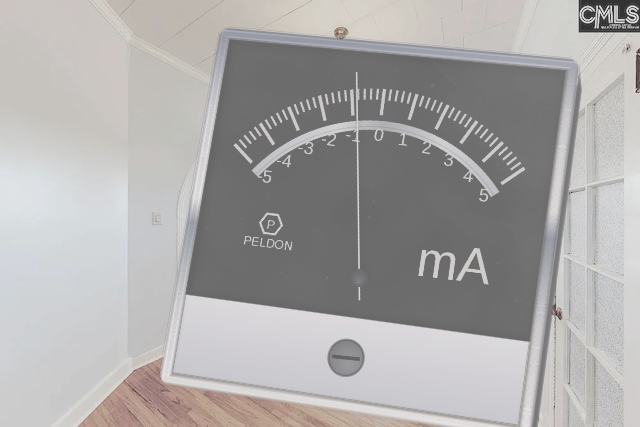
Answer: -0.8; mA
